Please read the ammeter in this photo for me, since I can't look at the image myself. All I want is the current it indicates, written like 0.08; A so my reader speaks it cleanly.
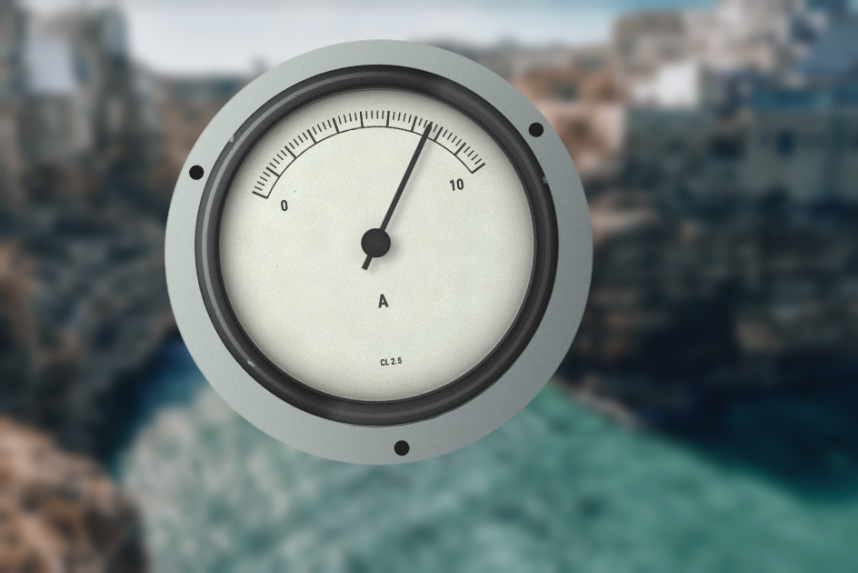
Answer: 7.6; A
